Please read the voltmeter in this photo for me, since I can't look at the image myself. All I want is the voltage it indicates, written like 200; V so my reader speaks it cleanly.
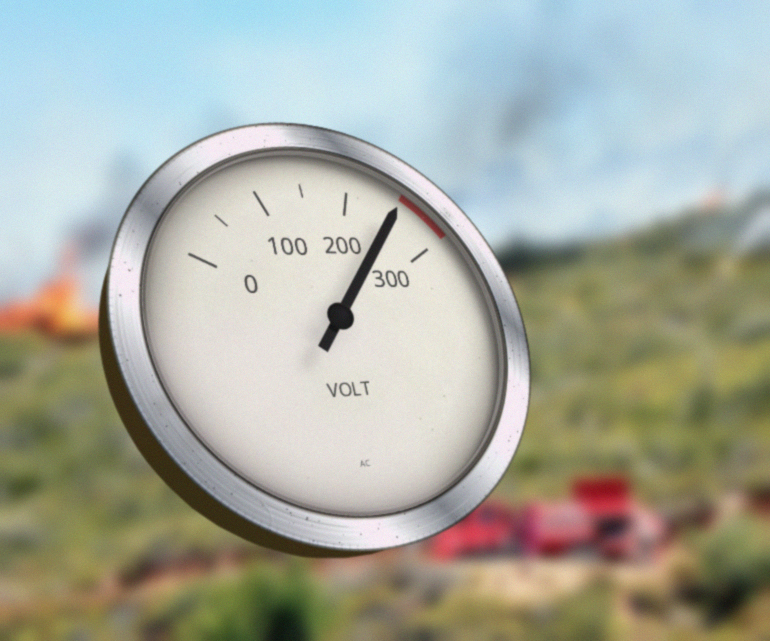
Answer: 250; V
